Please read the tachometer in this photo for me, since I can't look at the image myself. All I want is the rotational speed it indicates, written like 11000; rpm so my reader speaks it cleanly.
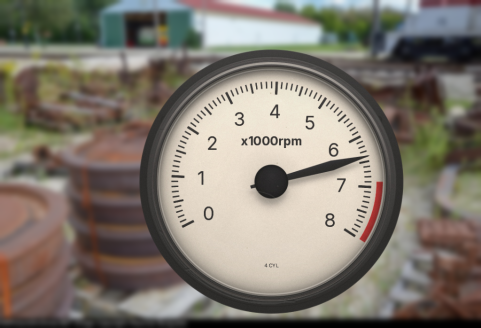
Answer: 6400; rpm
